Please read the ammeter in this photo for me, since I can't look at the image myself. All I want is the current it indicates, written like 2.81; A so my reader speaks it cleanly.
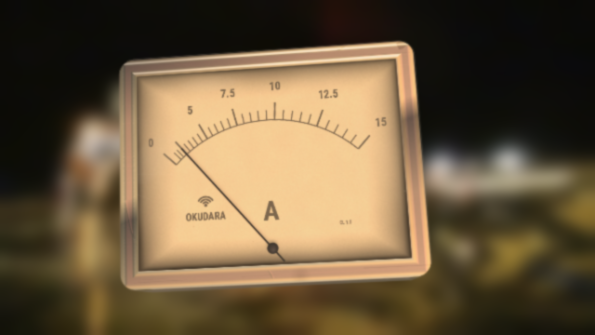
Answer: 2.5; A
